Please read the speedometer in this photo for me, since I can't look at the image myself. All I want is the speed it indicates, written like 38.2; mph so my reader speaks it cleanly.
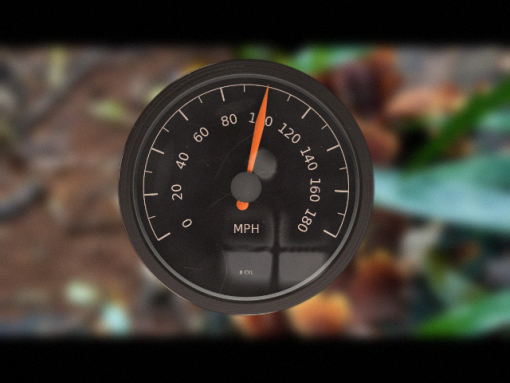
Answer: 100; mph
